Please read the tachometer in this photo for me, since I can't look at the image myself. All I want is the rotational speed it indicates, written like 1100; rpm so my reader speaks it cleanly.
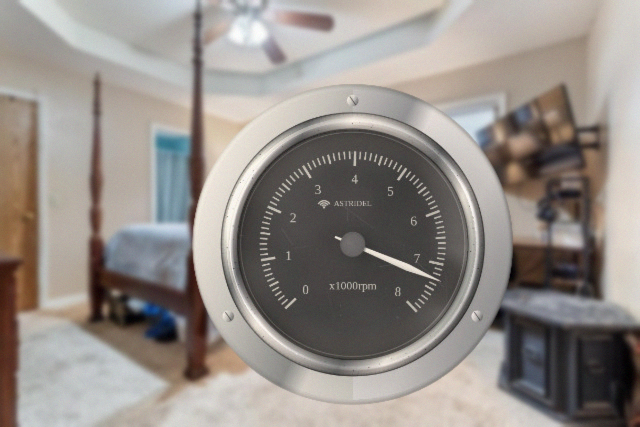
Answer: 7300; rpm
